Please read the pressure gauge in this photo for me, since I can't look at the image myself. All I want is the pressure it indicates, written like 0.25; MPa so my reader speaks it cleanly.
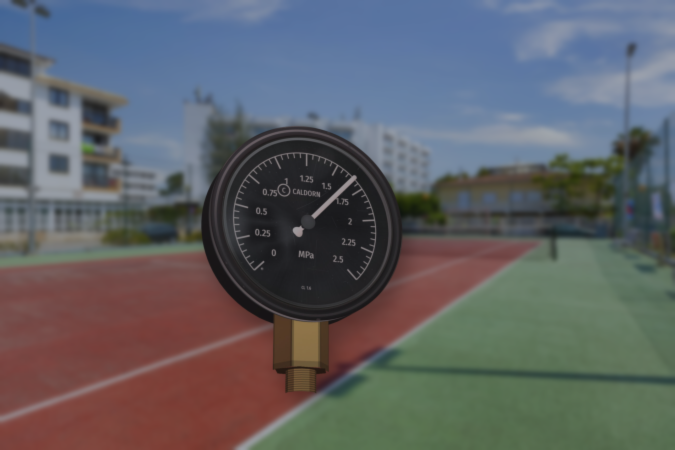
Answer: 1.65; MPa
